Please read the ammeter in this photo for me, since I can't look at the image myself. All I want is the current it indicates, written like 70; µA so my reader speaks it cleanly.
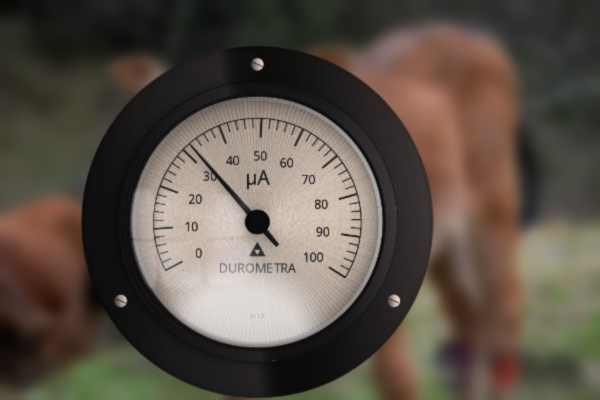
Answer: 32; µA
